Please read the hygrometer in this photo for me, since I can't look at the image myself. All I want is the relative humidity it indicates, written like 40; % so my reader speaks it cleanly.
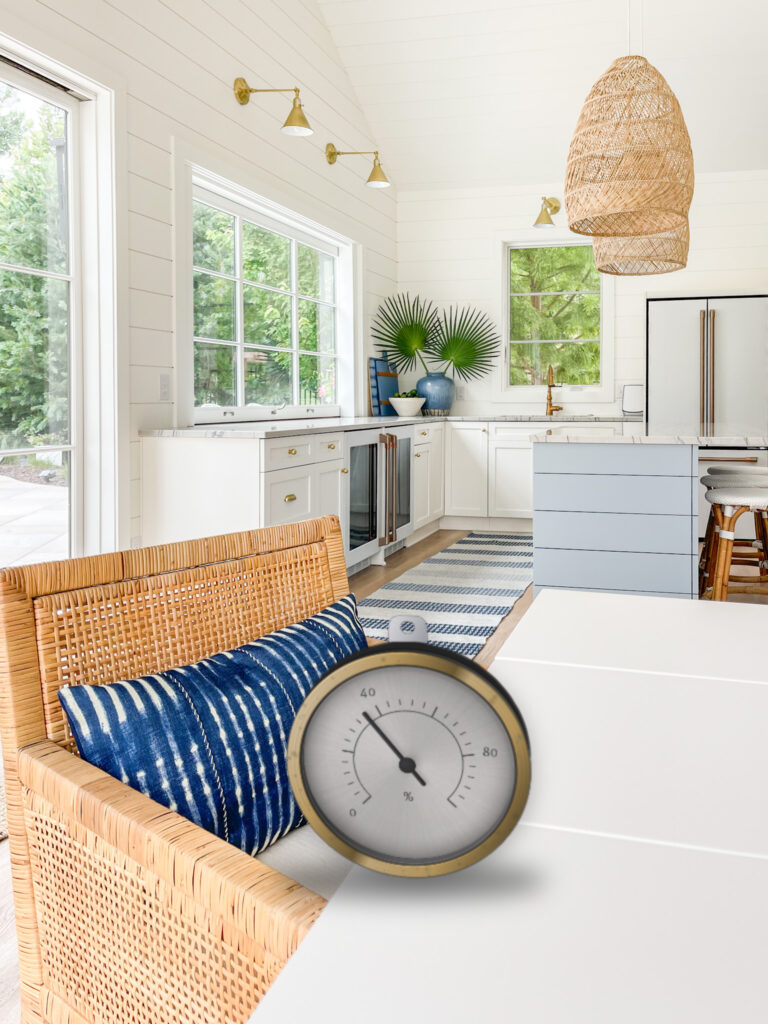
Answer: 36; %
